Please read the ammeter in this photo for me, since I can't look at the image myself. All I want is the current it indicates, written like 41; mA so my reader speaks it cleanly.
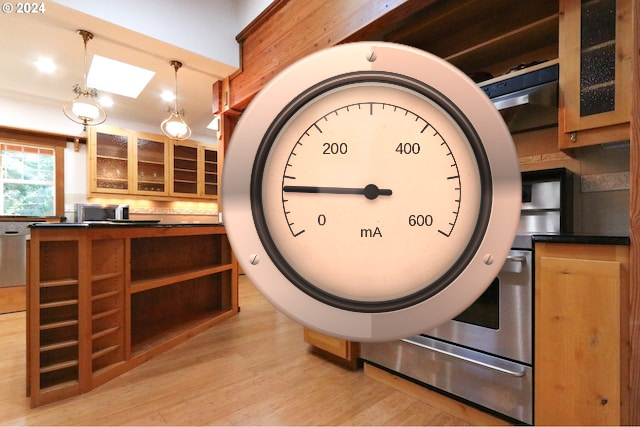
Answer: 80; mA
